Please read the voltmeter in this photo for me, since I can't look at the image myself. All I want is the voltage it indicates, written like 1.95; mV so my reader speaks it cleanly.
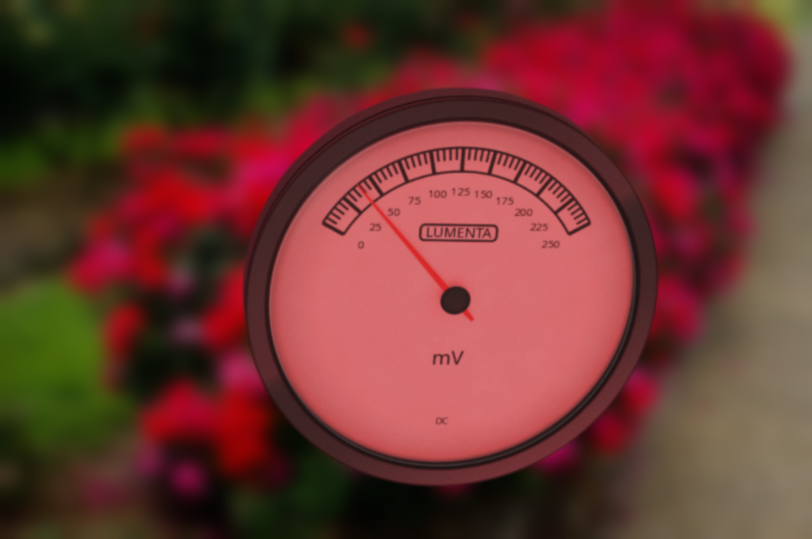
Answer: 40; mV
